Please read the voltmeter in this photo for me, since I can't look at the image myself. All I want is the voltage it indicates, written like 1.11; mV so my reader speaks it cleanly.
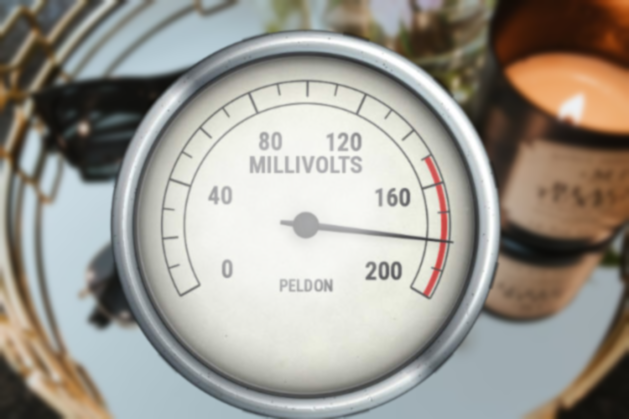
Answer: 180; mV
